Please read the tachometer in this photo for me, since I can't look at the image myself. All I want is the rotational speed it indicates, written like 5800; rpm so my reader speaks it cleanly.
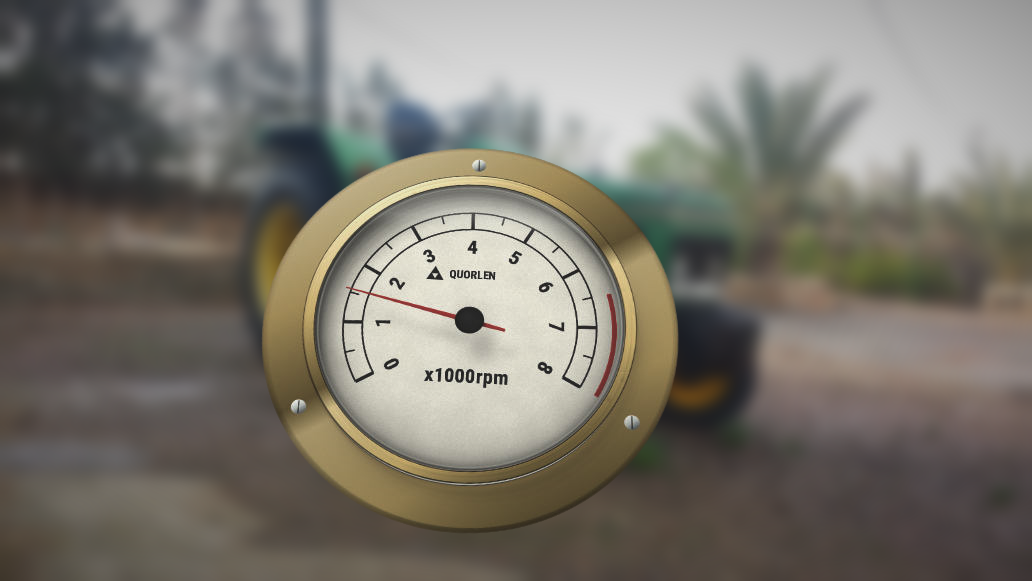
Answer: 1500; rpm
